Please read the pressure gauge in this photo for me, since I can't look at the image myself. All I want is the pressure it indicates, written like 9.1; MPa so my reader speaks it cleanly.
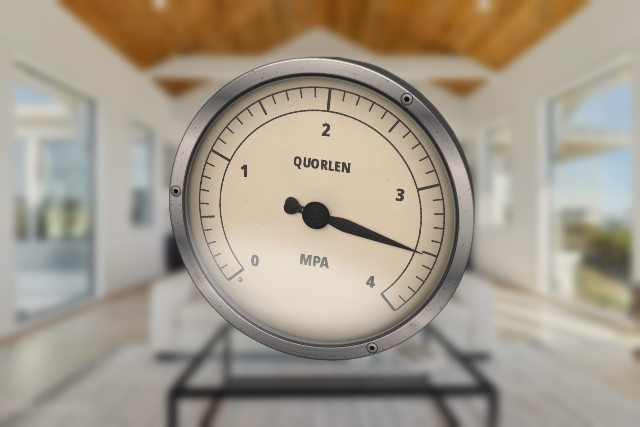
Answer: 3.5; MPa
